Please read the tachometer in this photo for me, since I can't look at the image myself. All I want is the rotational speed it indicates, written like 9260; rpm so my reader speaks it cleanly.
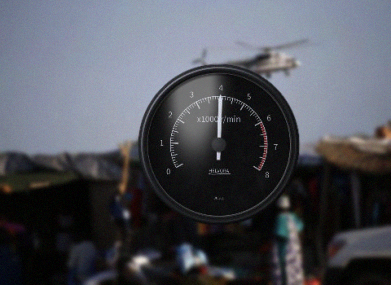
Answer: 4000; rpm
